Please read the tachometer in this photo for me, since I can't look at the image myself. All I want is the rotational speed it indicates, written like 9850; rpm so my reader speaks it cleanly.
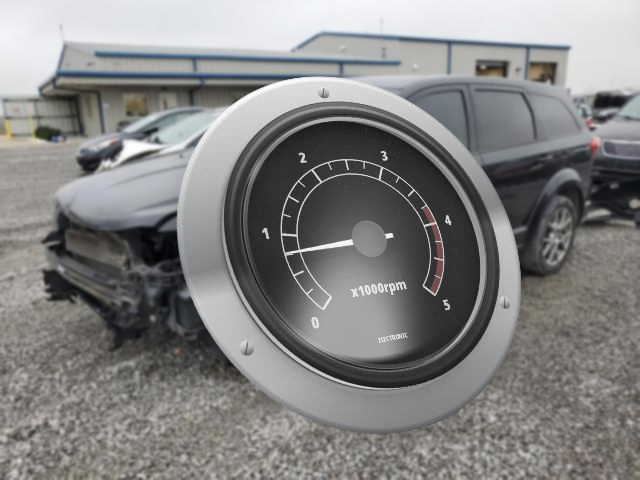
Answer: 750; rpm
